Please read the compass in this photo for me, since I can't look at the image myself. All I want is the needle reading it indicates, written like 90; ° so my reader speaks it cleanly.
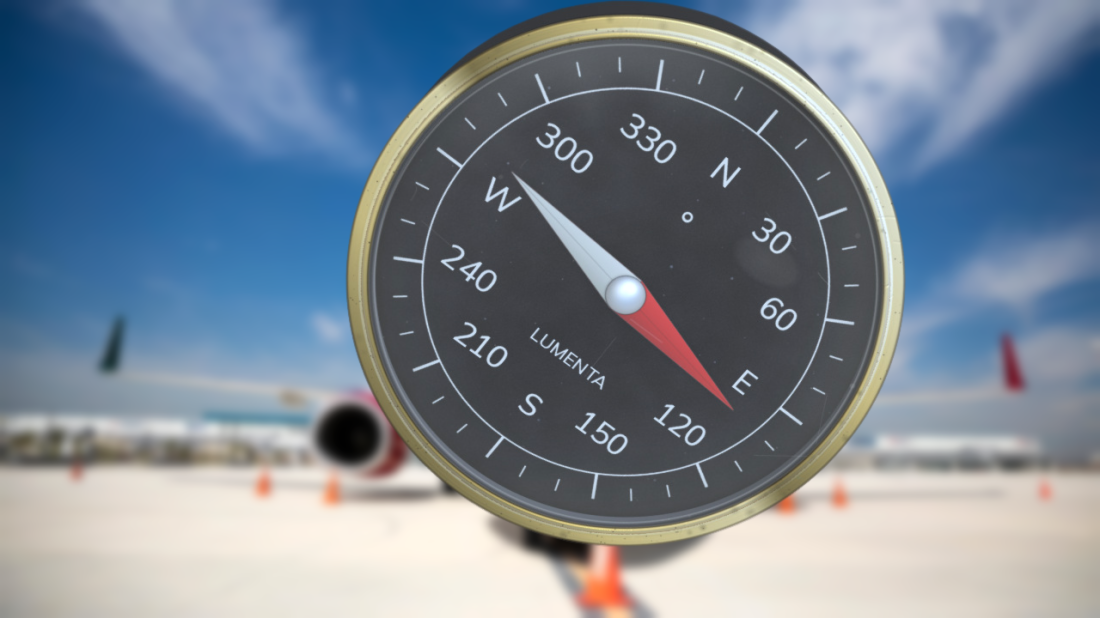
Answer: 100; °
